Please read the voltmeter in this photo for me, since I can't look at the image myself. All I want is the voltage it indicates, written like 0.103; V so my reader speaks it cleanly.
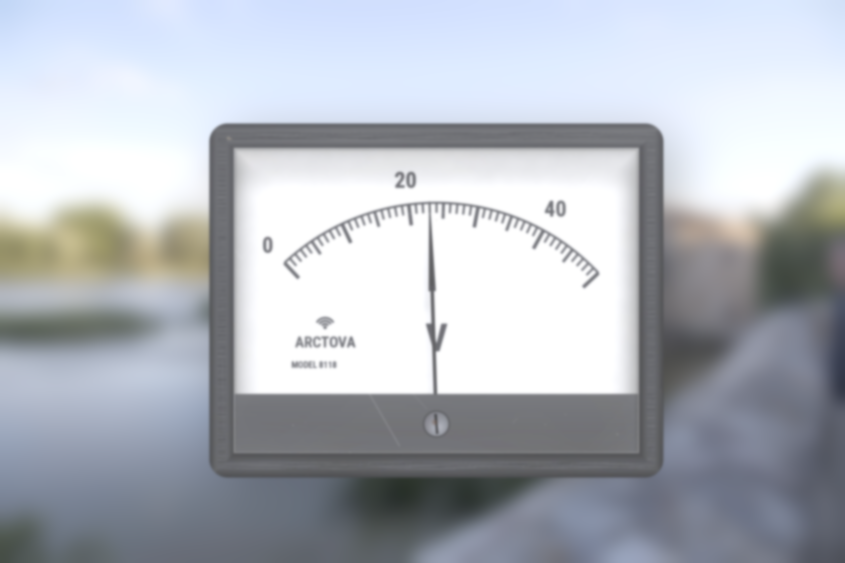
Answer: 23; V
